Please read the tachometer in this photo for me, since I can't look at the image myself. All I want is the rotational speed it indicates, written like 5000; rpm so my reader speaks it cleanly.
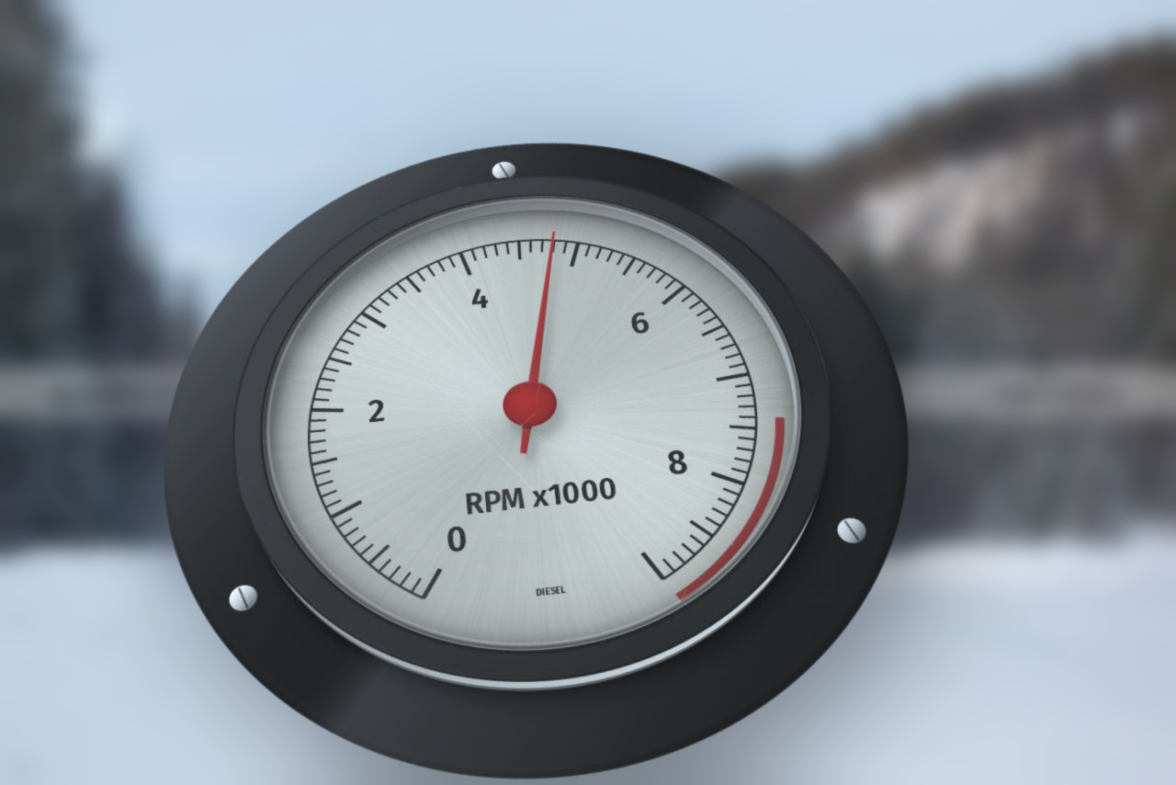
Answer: 4800; rpm
